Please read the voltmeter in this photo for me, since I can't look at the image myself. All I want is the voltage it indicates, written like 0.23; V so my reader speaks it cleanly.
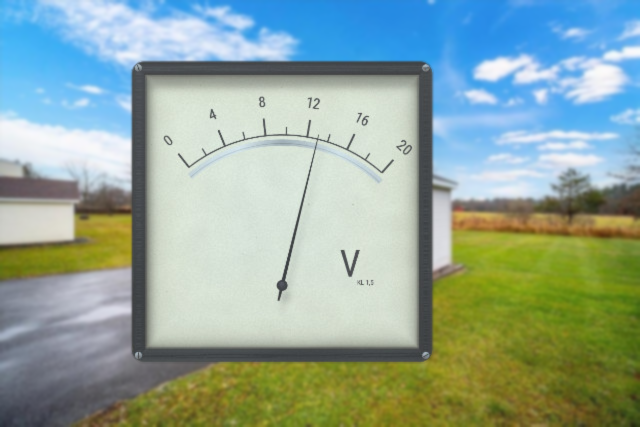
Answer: 13; V
